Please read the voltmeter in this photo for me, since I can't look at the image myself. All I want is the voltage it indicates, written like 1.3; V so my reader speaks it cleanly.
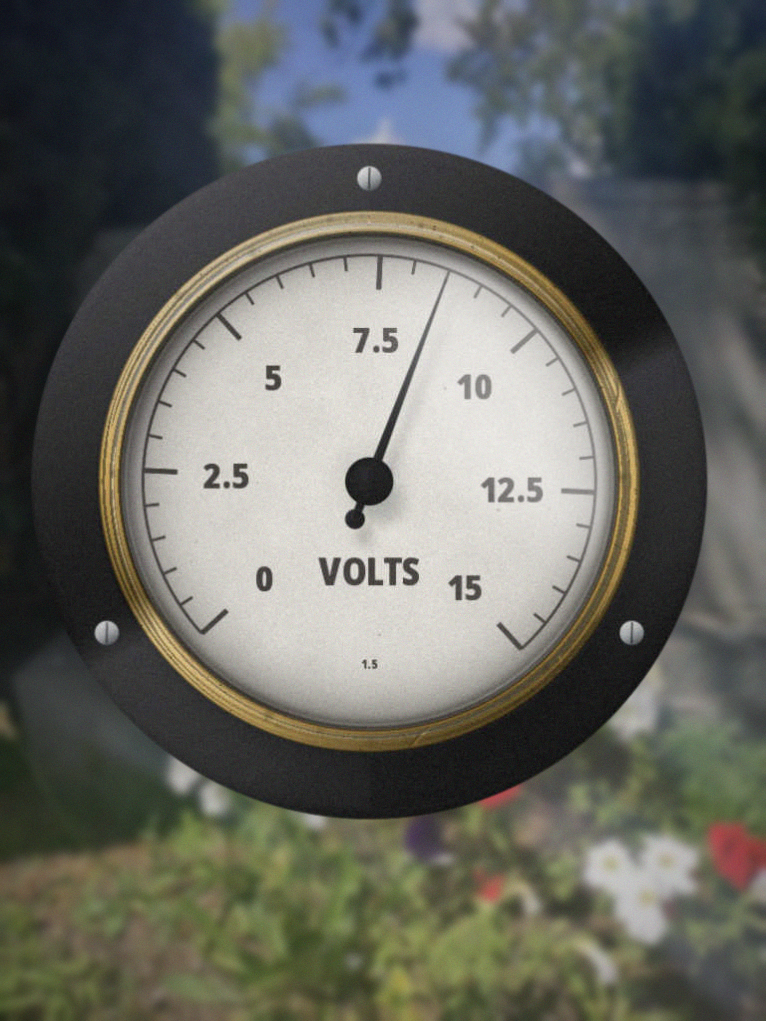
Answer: 8.5; V
